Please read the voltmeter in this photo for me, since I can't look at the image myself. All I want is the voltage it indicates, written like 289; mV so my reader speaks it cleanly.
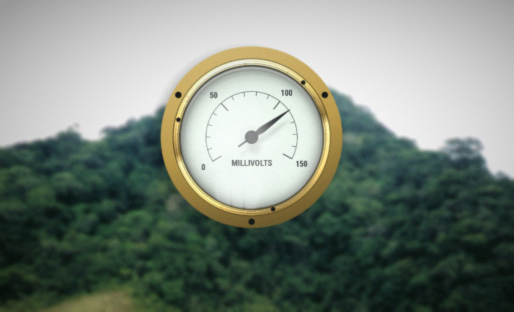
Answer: 110; mV
